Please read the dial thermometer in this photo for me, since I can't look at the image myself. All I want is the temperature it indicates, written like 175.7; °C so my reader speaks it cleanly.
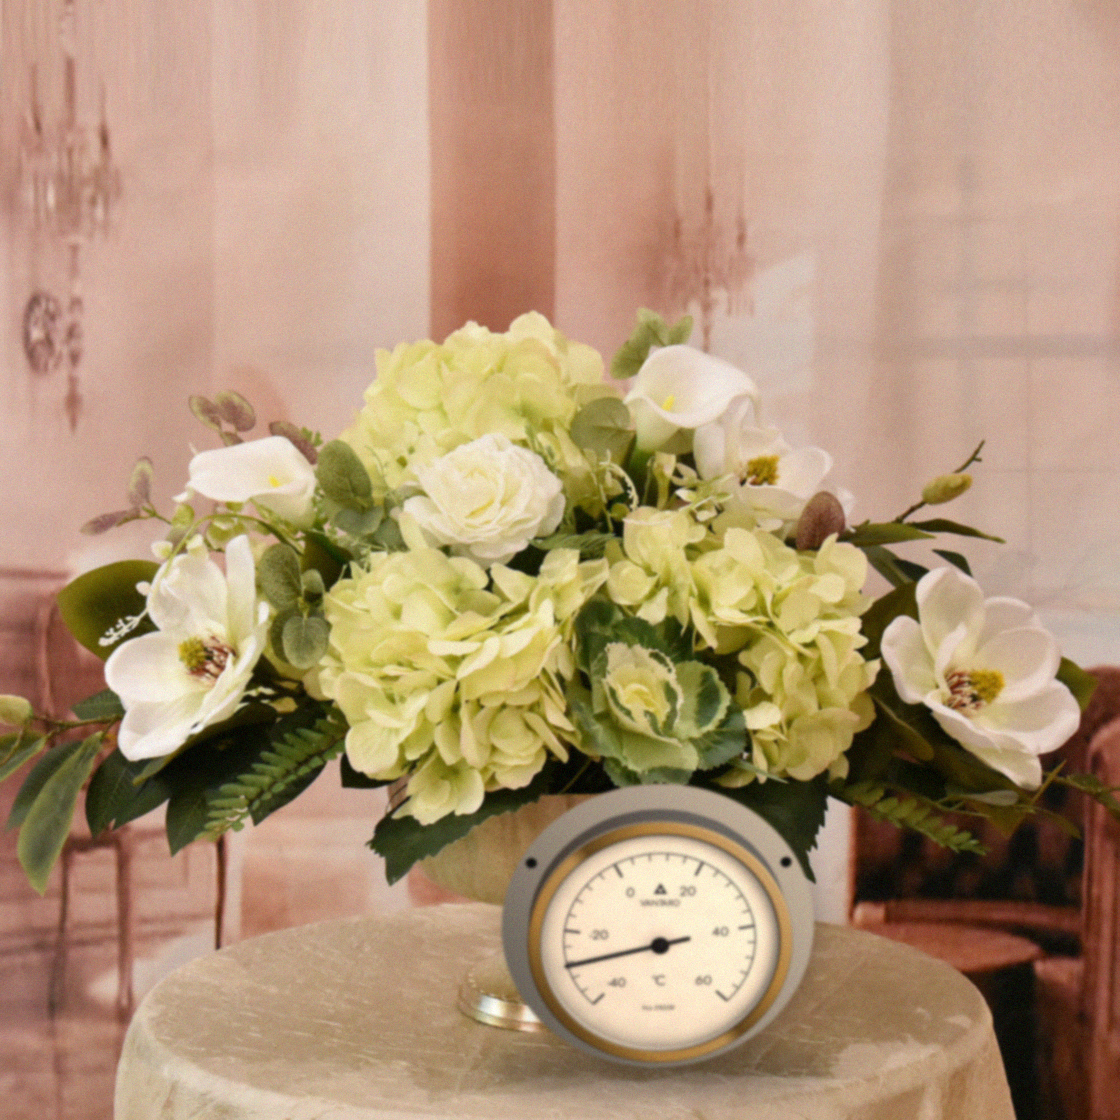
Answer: -28; °C
